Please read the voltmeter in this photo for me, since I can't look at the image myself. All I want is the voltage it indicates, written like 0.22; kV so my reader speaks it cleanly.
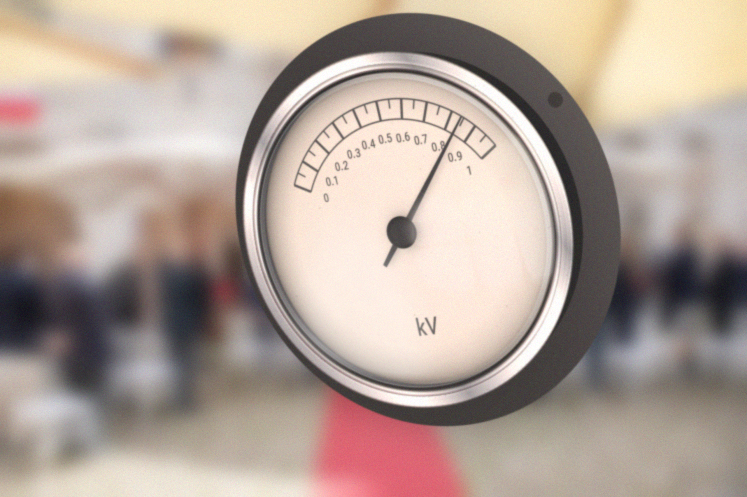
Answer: 0.85; kV
